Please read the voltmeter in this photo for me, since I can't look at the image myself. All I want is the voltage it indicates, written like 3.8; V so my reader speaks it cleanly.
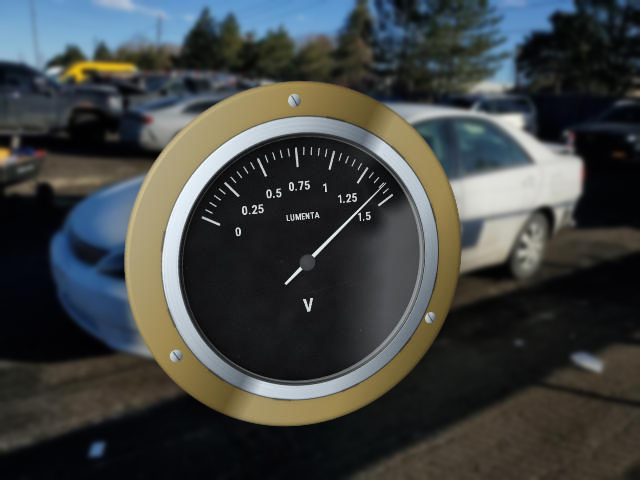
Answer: 1.4; V
